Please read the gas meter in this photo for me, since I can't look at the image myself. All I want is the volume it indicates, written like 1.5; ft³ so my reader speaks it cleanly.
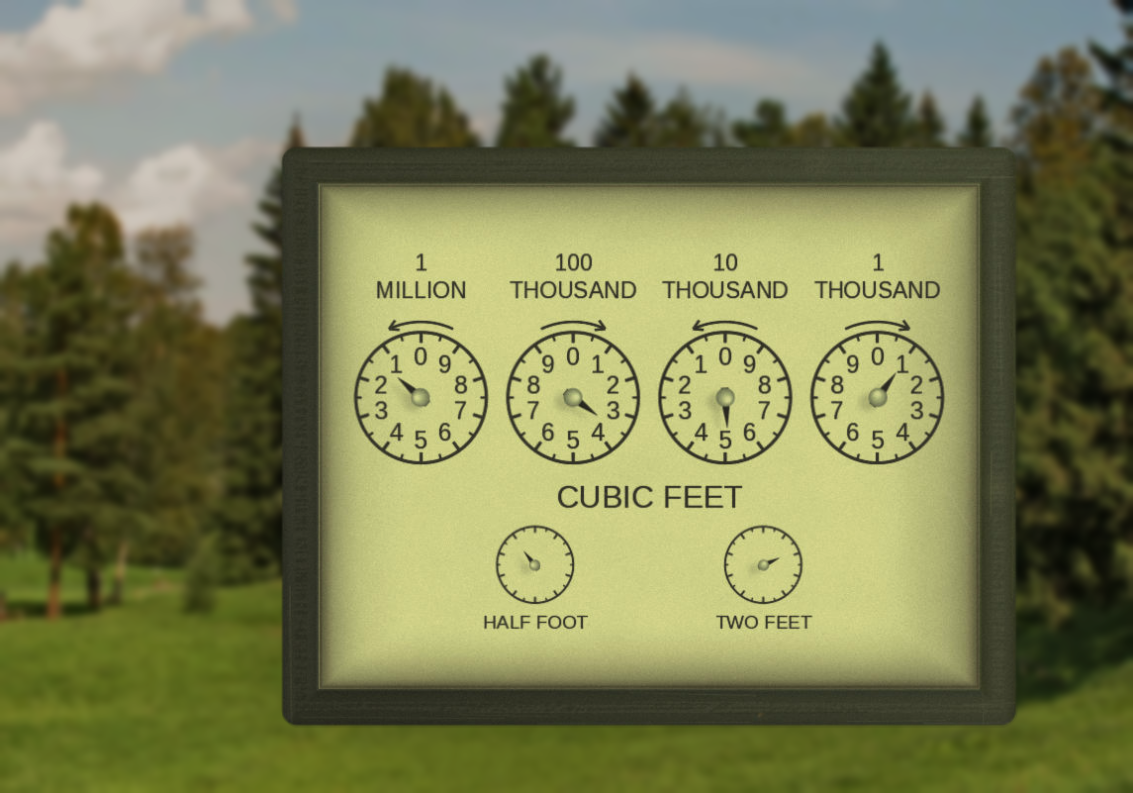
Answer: 135100; ft³
